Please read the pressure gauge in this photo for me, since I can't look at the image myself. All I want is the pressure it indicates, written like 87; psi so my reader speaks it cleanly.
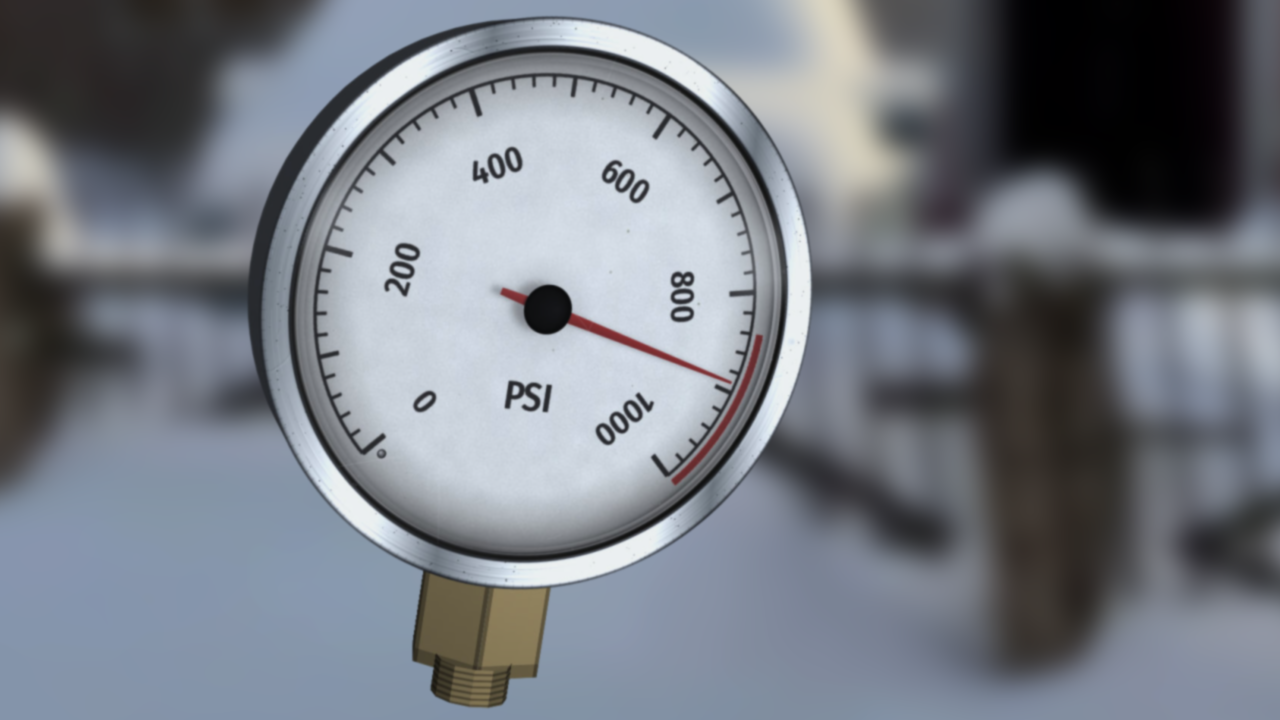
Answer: 890; psi
